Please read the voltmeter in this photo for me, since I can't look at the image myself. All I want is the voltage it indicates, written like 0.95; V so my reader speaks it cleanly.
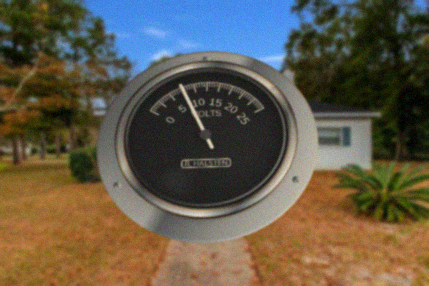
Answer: 7.5; V
